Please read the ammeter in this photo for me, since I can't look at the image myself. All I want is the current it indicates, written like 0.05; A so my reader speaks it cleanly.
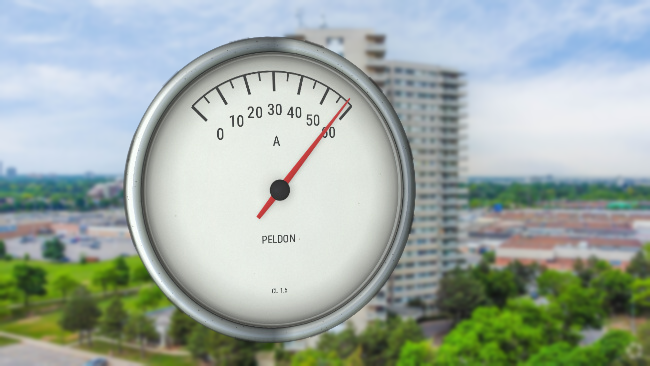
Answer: 57.5; A
